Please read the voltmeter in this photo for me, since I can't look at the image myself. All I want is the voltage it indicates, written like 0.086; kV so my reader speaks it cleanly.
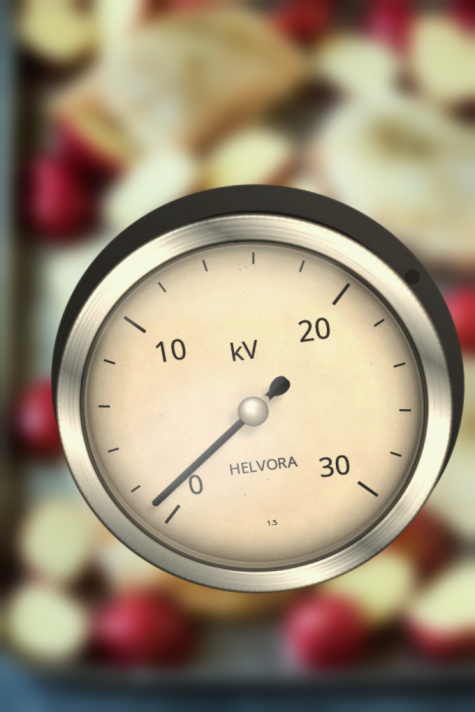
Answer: 1; kV
